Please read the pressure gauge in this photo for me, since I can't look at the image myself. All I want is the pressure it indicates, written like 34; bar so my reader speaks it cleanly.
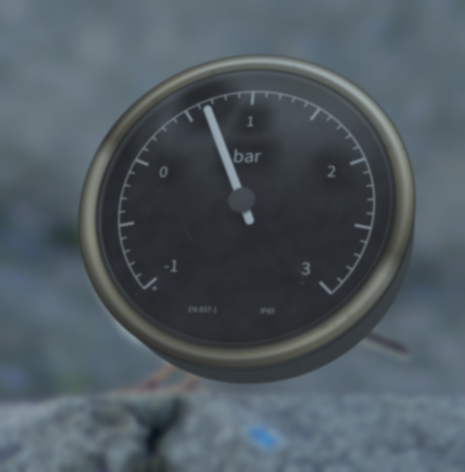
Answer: 0.65; bar
